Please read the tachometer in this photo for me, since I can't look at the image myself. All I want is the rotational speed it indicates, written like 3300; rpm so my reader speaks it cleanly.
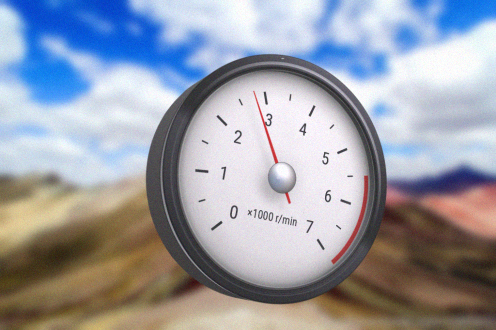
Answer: 2750; rpm
